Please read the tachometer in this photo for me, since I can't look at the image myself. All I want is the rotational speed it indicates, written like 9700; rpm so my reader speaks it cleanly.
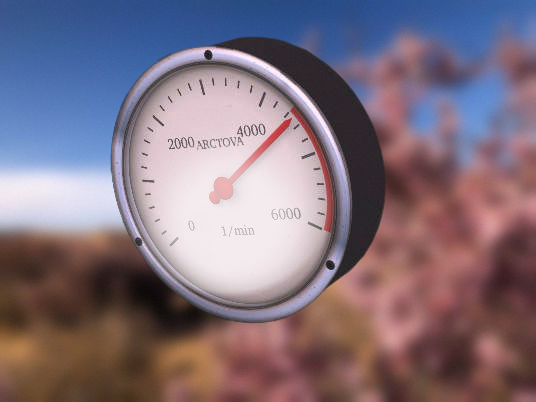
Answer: 4500; rpm
